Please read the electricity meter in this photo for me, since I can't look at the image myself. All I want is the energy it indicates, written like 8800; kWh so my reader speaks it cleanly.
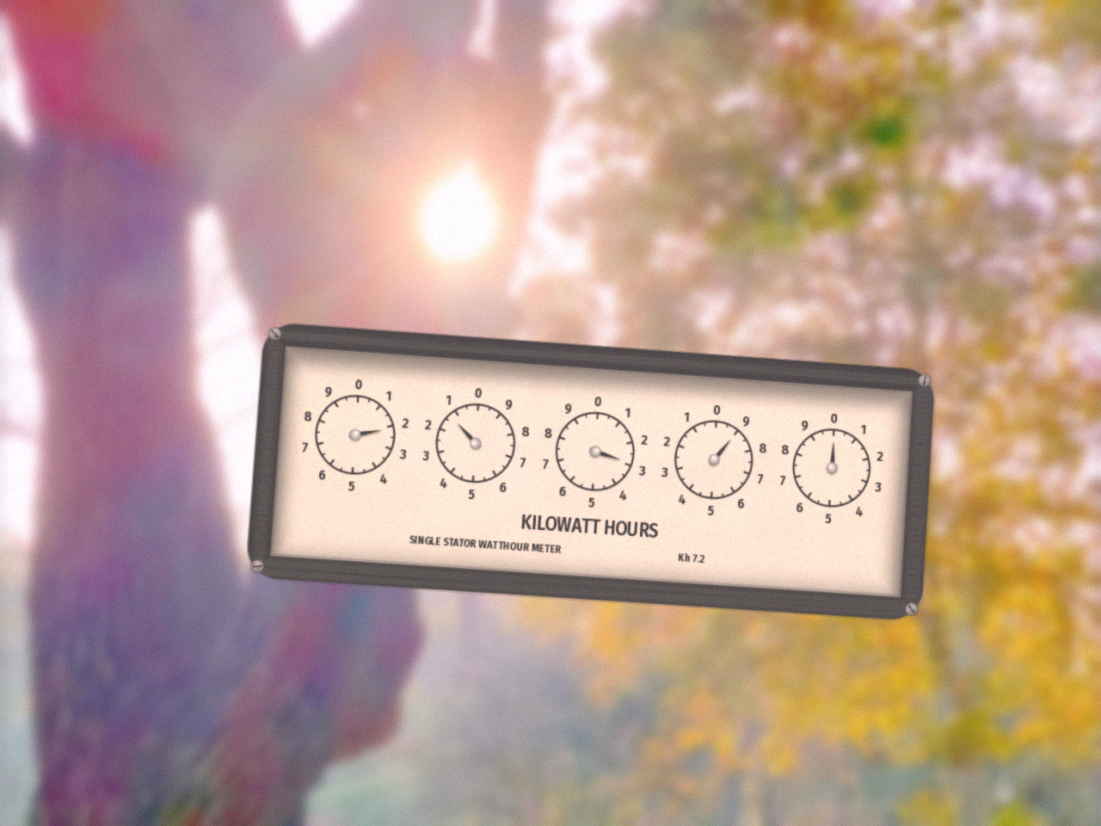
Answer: 21290; kWh
